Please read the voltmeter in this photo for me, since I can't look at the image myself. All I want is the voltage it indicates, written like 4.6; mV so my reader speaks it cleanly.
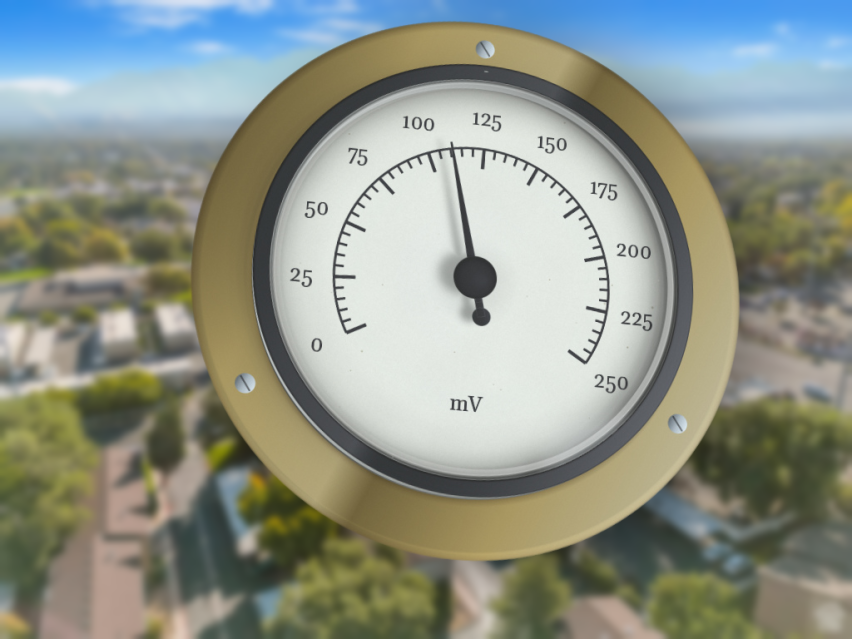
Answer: 110; mV
